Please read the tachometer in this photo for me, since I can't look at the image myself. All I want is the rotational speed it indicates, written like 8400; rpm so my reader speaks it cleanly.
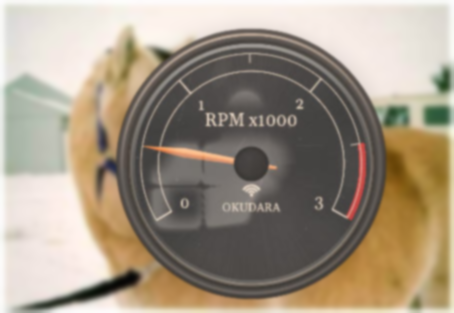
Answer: 500; rpm
